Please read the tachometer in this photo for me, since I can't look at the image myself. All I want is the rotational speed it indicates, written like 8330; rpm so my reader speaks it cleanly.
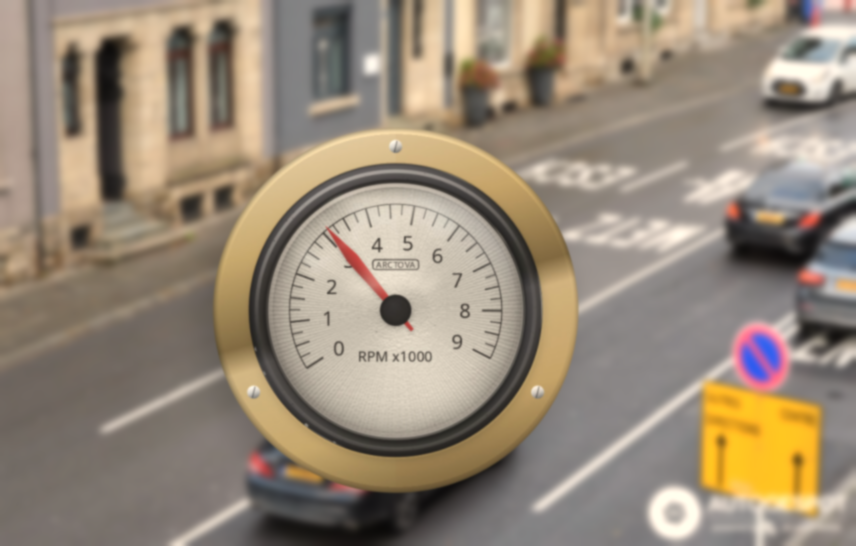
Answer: 3125; rpm
